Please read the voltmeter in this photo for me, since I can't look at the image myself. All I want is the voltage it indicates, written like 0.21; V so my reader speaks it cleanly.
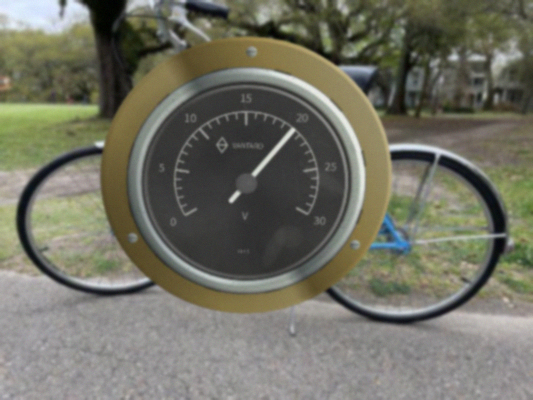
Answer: 20; V
